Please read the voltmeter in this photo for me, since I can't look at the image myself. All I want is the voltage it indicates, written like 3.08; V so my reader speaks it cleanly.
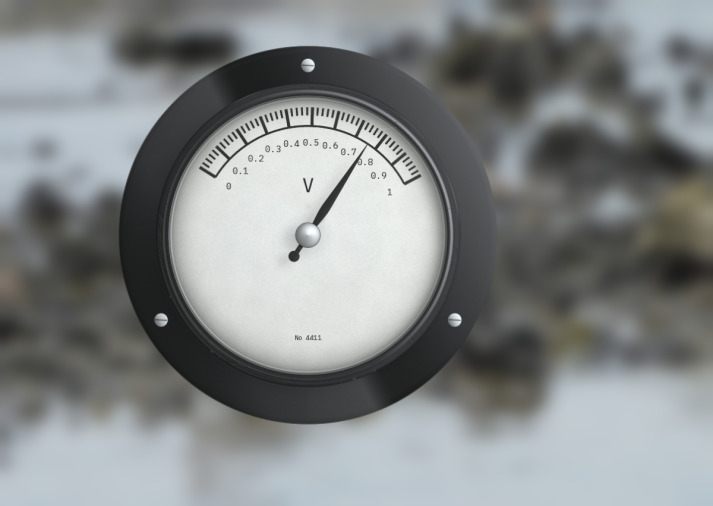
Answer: 0.76; V
